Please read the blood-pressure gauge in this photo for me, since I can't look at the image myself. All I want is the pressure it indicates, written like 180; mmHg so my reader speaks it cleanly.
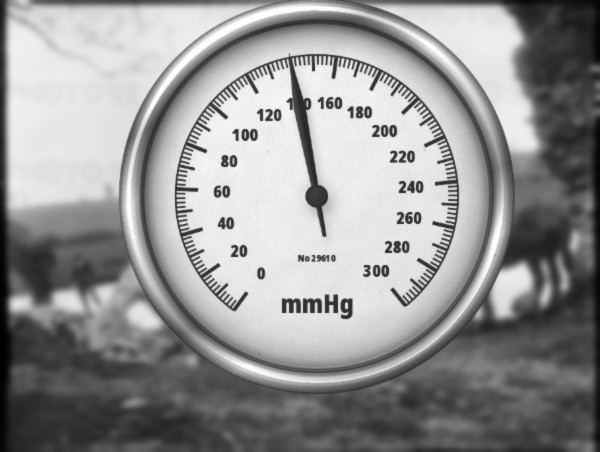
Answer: 140; mmHg
